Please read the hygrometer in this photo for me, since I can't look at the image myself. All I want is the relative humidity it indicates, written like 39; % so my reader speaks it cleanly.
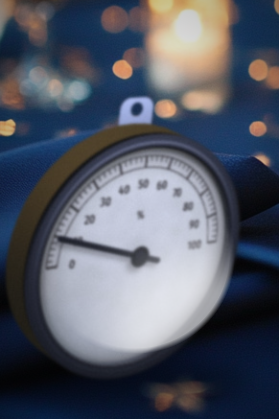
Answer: 10; %
